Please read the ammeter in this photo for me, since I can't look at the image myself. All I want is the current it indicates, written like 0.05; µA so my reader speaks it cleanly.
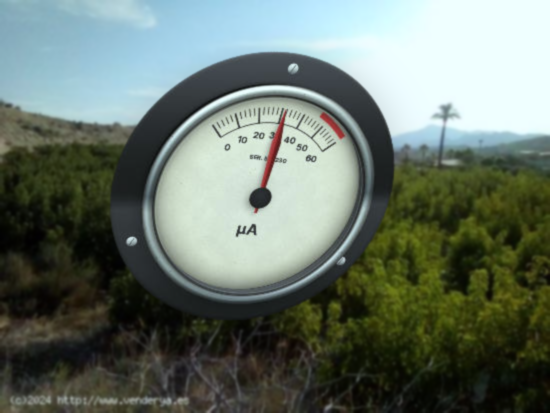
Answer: 30; µA
